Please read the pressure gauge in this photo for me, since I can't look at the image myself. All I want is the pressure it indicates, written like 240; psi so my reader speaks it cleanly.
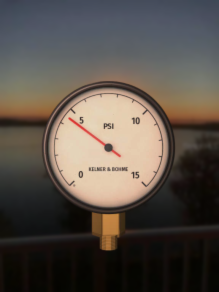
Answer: 4.5; psi
